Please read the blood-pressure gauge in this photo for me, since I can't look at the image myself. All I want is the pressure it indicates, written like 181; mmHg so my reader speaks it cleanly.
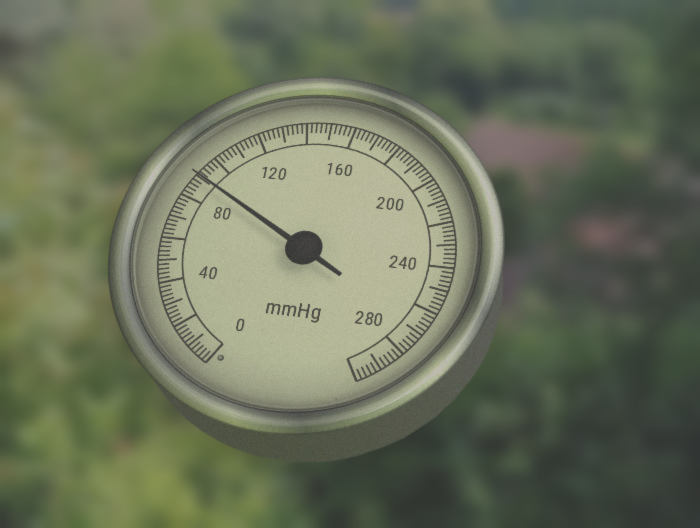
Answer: 90; mmHg
